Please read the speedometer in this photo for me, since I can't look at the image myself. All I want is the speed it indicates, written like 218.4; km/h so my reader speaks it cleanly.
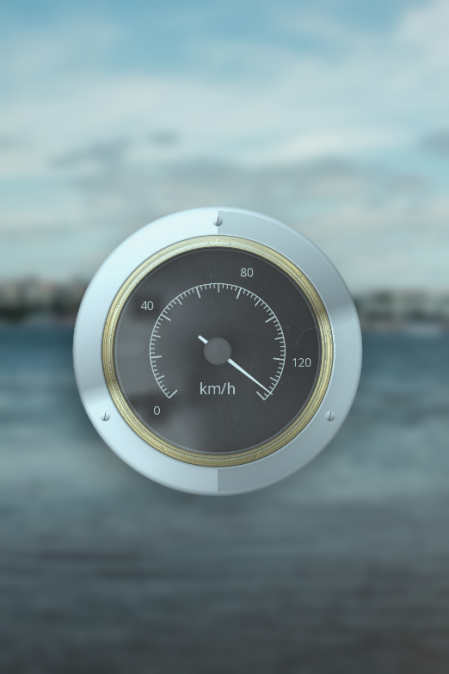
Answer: 136; km/h
